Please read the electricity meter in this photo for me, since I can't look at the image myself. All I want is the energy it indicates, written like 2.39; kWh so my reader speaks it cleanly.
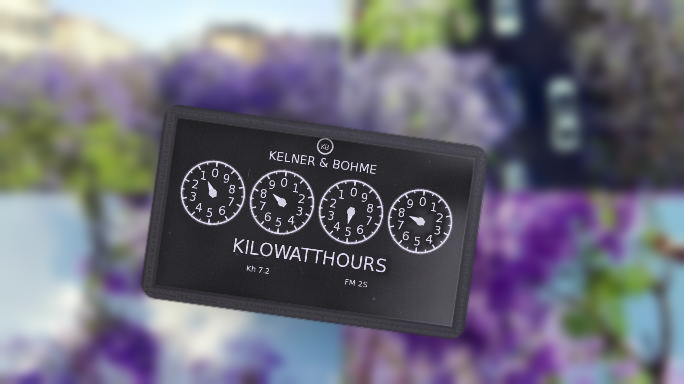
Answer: 848; kWh
